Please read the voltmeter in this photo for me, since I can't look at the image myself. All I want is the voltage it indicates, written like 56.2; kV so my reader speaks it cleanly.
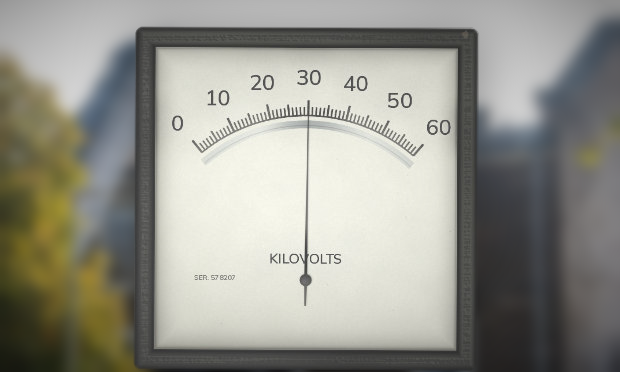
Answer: 30; kV
